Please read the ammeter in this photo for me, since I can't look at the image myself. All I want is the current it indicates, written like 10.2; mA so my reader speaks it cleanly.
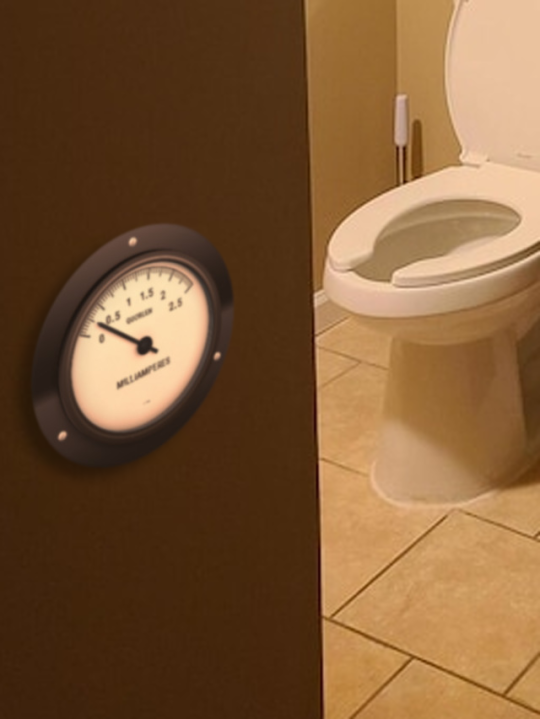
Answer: 0.25; mA
